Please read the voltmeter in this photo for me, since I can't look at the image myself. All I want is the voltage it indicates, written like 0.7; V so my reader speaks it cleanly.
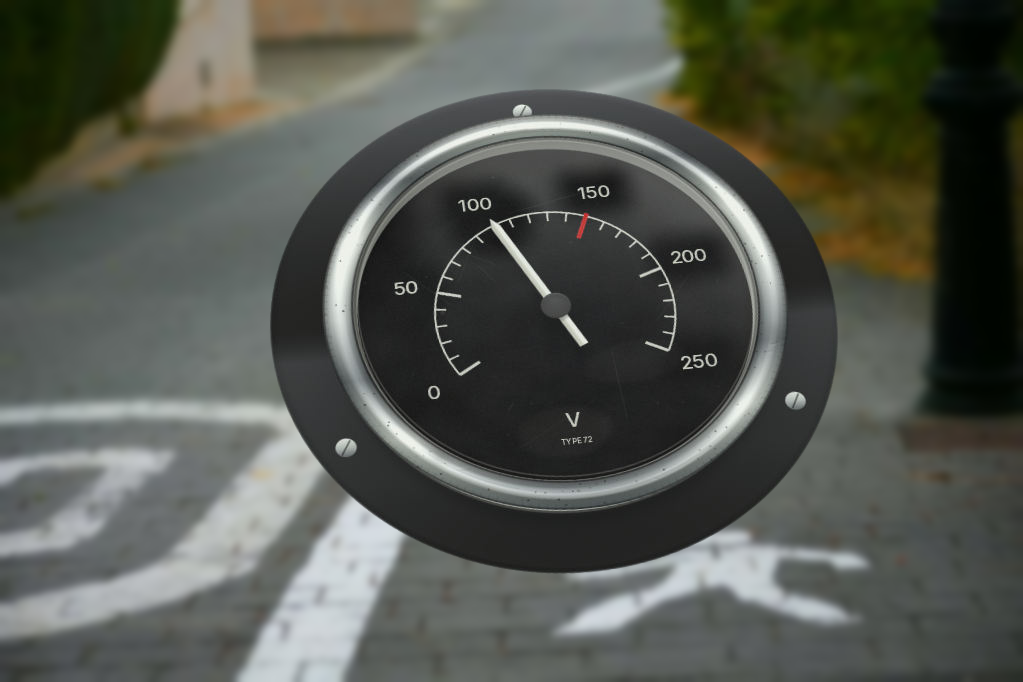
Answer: 100; V
